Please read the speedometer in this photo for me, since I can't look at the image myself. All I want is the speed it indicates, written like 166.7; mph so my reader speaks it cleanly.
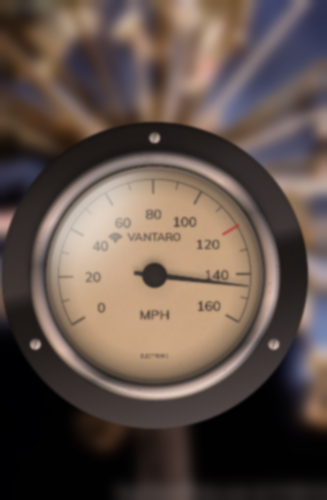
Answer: 145; mph
